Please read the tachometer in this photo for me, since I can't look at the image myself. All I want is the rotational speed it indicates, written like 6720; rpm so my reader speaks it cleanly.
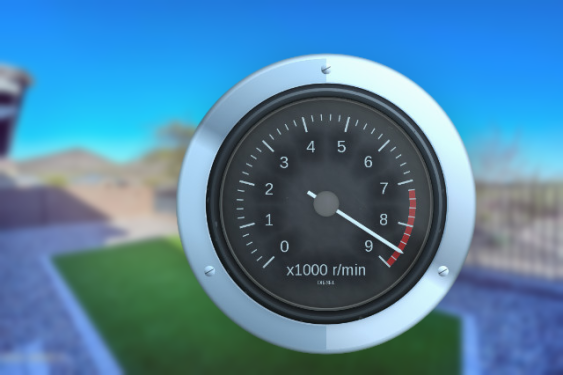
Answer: 8600; rpm
